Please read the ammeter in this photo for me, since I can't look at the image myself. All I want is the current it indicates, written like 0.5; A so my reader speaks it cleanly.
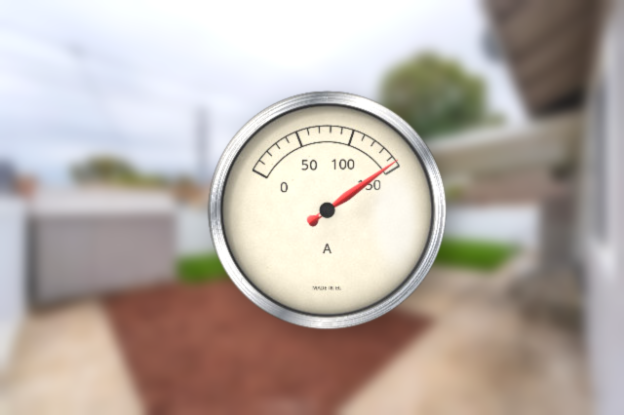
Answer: 145; A
